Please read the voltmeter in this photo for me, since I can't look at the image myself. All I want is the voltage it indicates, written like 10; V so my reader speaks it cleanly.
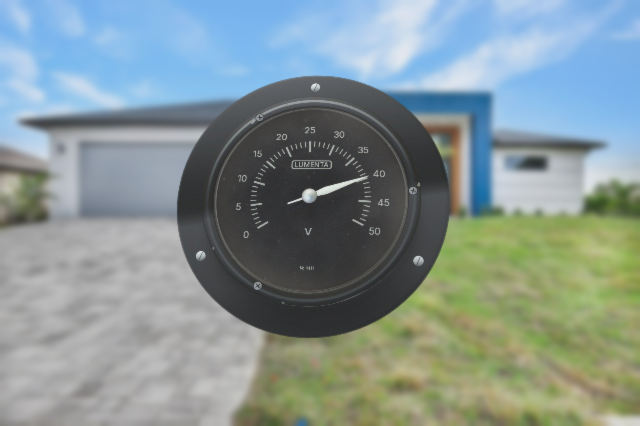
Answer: 40; V
